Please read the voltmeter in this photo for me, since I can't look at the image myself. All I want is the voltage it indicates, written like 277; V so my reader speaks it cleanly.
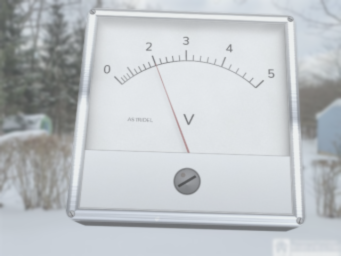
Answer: 2; V
